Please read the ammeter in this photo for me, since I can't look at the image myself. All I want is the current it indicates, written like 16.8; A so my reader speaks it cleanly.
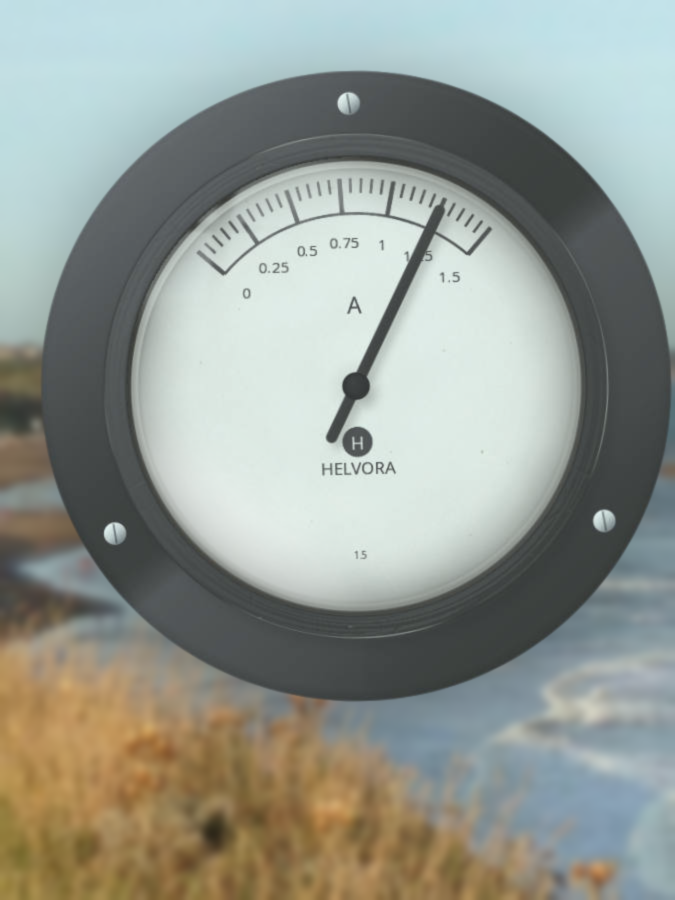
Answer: 1.25; A
